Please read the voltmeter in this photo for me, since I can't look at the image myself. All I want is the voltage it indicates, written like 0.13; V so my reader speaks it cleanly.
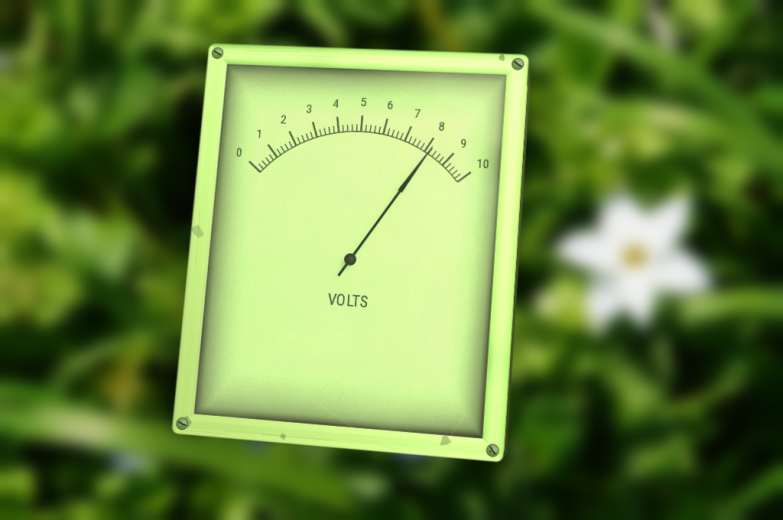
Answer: 8.2; V
